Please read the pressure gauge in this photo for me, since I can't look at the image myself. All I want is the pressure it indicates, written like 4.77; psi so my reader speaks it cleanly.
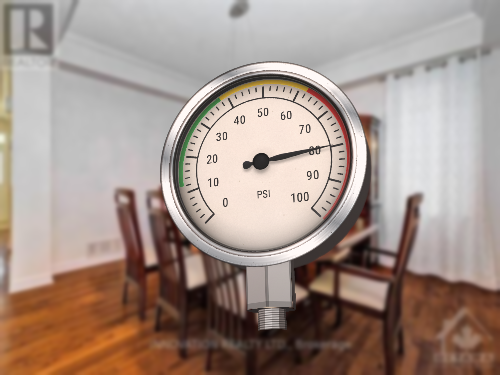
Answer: 80; psi
